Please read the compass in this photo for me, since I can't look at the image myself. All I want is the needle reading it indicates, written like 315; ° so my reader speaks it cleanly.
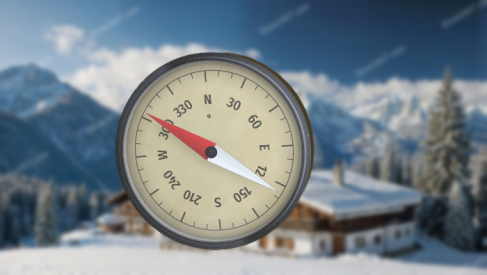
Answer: 305; °
